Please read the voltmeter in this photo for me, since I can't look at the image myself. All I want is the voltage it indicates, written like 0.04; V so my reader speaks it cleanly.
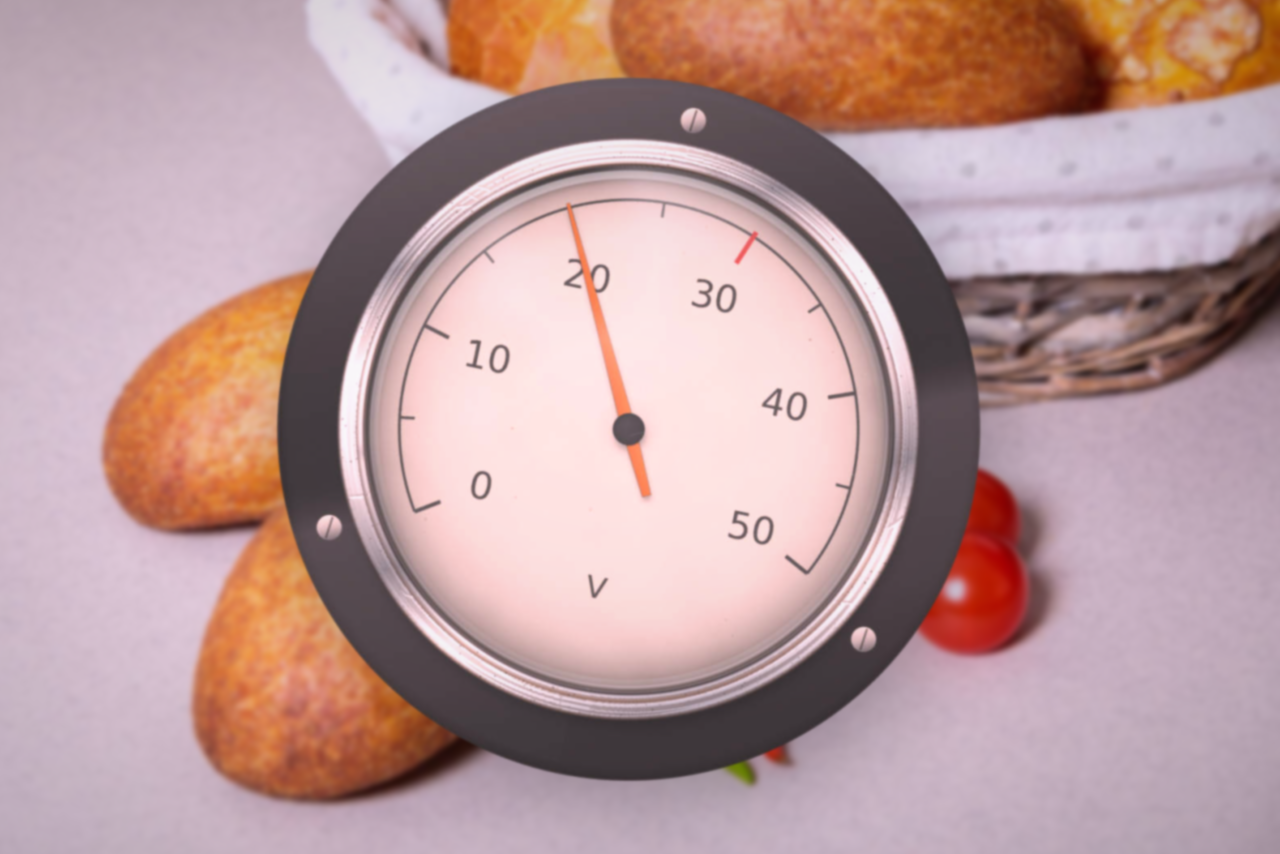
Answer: 20; V
